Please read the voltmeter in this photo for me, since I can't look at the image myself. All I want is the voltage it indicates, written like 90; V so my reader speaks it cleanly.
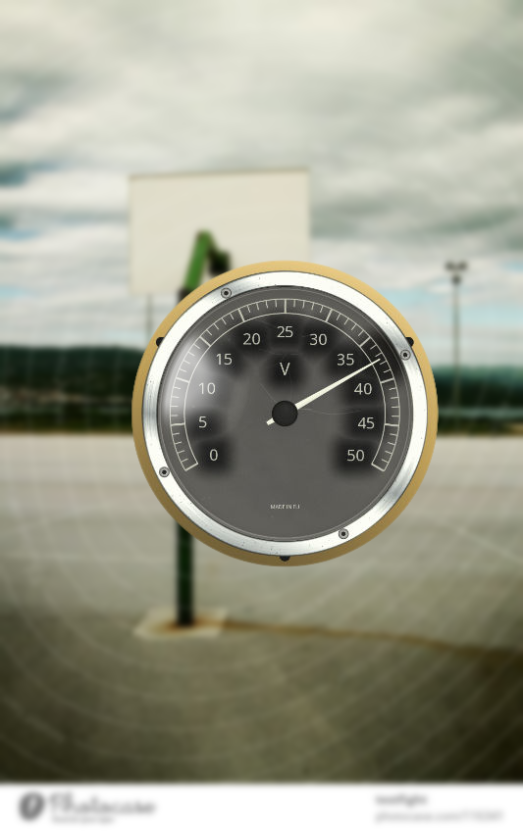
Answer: 37.5; V
